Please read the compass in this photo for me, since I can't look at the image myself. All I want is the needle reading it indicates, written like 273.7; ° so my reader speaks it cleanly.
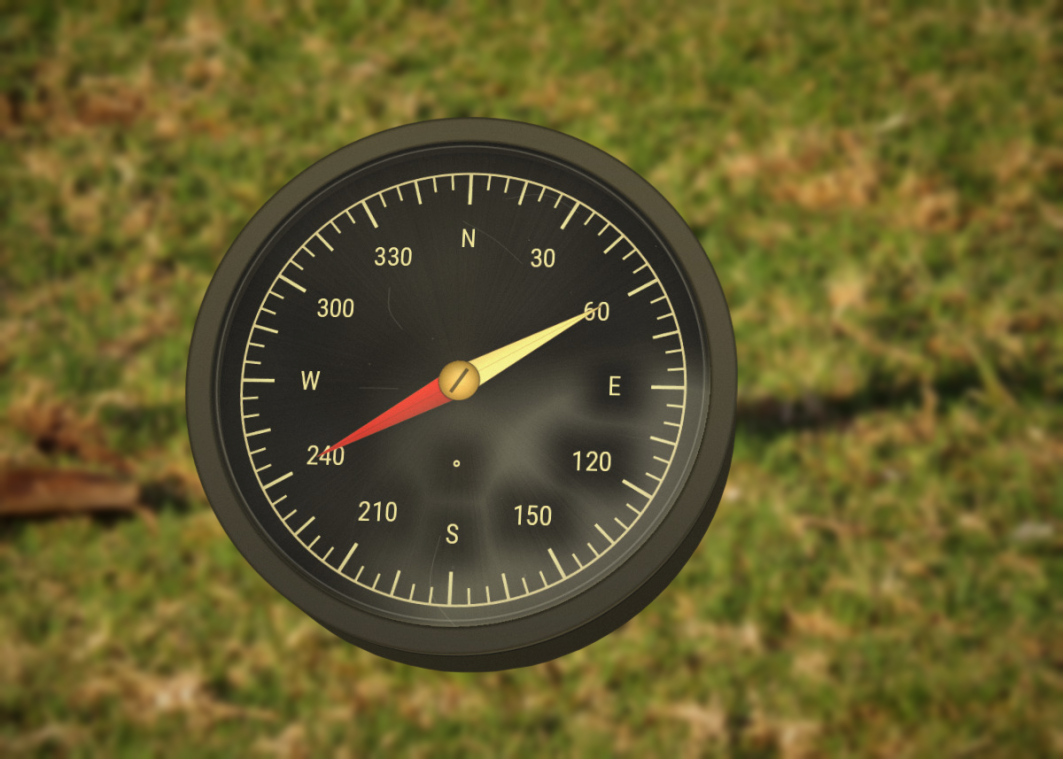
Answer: 240; °
